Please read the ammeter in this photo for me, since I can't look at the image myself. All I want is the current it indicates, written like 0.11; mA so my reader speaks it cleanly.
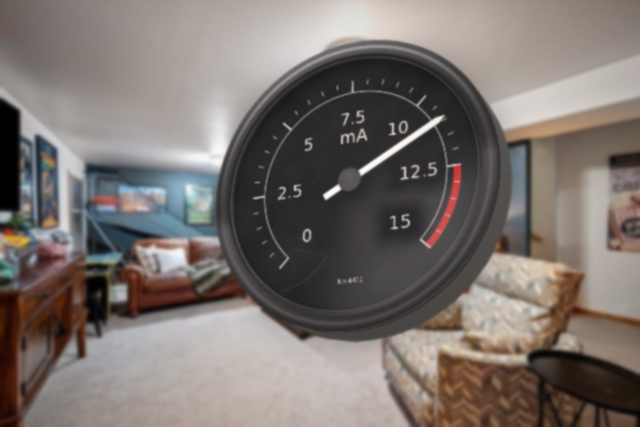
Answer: 11; mA
